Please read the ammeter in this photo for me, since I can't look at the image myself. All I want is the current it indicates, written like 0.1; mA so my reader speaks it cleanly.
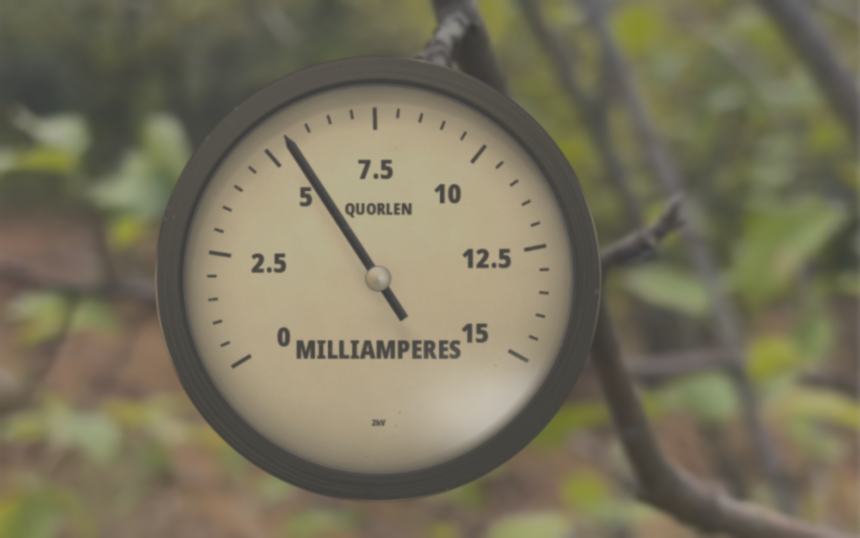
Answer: 5.5; mA
